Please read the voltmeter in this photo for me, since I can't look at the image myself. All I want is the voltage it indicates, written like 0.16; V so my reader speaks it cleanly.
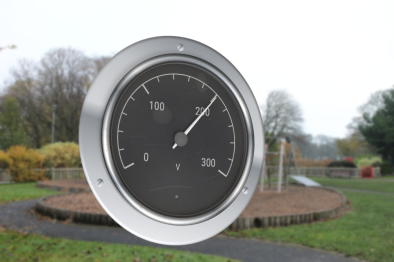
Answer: 200; V
